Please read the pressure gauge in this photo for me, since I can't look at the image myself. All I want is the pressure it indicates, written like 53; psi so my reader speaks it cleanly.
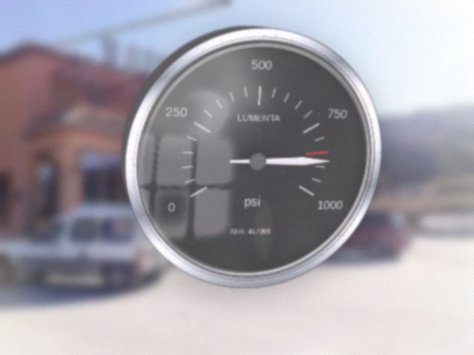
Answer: 875; psi
